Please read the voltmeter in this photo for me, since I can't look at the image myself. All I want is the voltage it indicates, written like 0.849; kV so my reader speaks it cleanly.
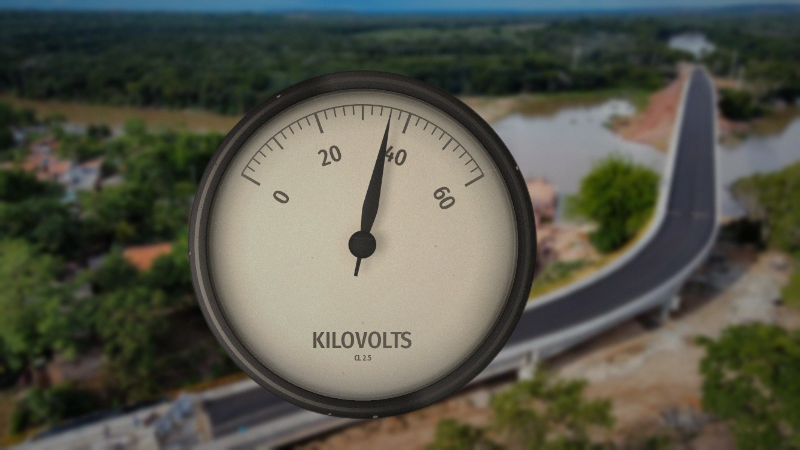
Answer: 36; kV
